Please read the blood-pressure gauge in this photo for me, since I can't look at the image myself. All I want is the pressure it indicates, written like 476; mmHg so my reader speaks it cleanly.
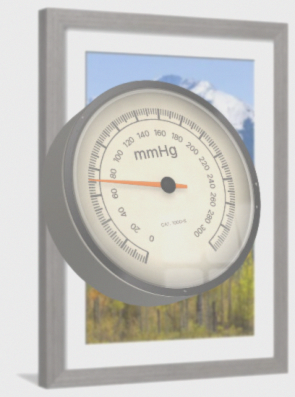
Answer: 70; mmHg
